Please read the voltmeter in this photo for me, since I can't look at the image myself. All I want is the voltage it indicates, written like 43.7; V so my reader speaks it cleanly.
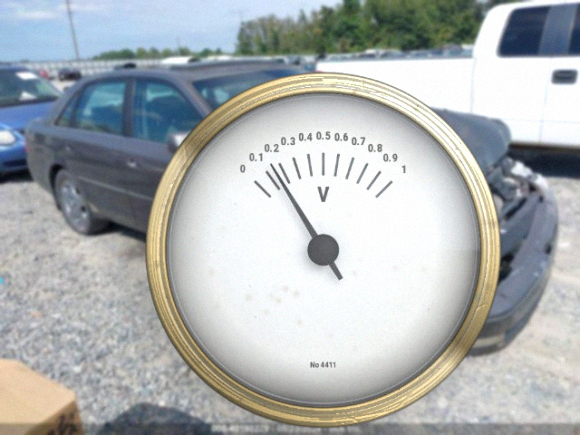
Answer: 0.15; V
